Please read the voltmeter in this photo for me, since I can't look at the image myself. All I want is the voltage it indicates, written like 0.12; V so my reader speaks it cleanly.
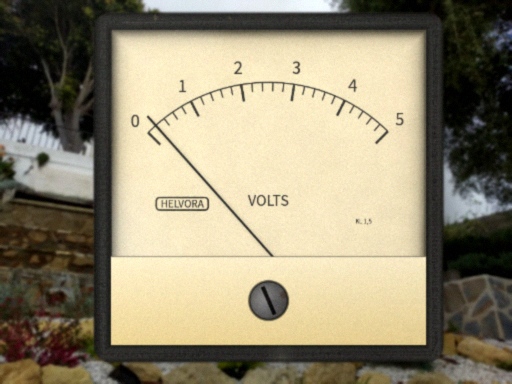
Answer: 0.2; V
